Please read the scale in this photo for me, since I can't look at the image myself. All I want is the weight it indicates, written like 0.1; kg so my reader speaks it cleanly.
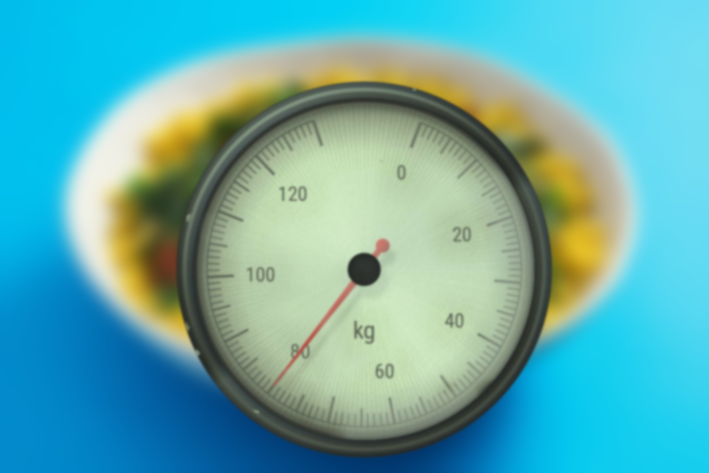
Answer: 80; kg
